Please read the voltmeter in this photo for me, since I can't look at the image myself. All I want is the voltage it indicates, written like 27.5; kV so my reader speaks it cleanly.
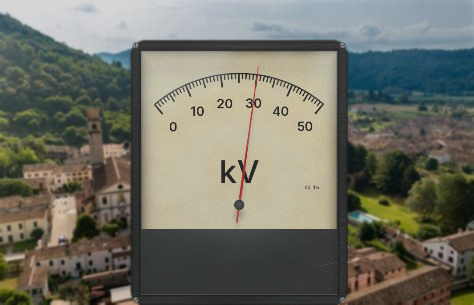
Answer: 30; kV
